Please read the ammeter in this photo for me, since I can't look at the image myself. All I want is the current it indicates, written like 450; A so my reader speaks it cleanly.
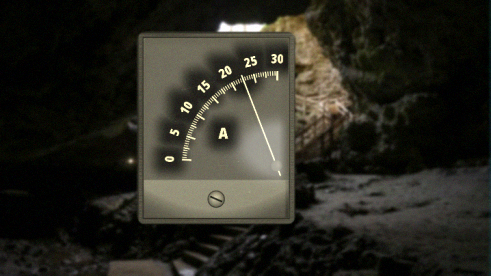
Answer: 22.5; A
